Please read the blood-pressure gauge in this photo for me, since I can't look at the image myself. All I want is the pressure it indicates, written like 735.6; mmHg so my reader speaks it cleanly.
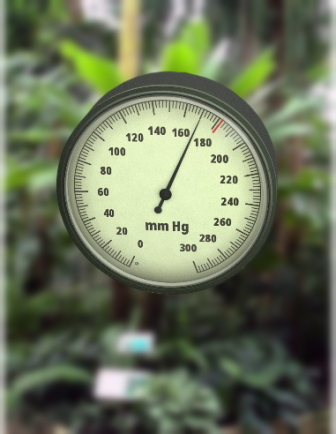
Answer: 170; mmHg
